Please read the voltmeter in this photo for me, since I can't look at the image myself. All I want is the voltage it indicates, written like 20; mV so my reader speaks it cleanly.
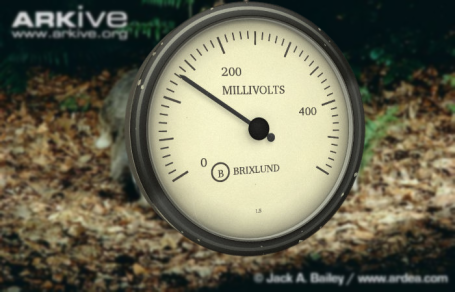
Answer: 130; mV
